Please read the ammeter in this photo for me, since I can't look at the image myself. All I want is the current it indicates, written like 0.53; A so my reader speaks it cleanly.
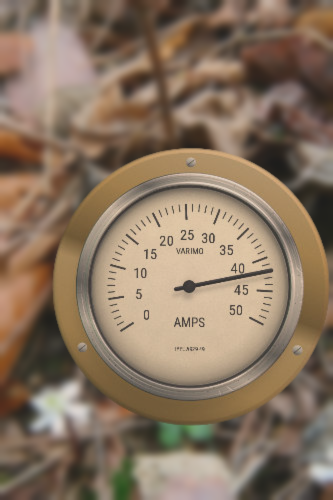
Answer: 42; A
